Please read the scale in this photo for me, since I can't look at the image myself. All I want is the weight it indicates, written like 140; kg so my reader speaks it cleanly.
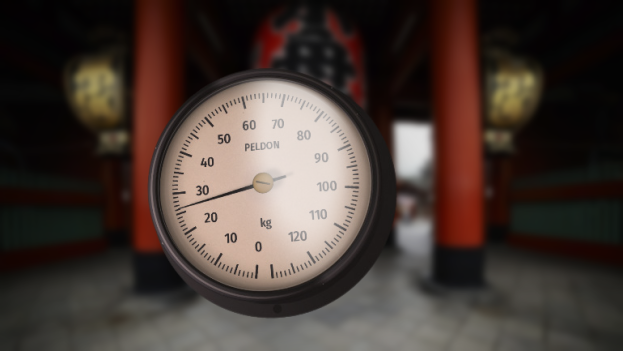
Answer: 26; kg
